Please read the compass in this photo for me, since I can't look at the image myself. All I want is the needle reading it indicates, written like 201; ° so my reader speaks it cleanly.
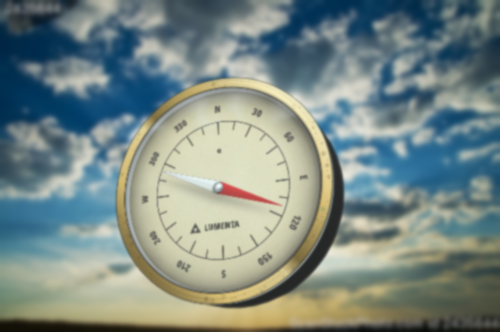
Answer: 112.5; °
